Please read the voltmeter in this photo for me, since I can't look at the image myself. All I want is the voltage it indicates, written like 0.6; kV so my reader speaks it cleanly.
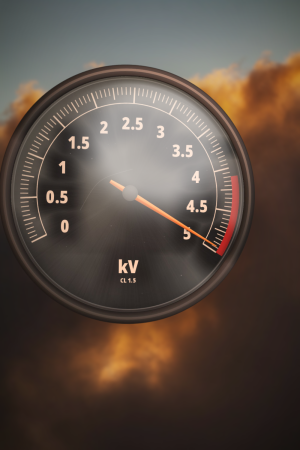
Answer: 4.95; kV
